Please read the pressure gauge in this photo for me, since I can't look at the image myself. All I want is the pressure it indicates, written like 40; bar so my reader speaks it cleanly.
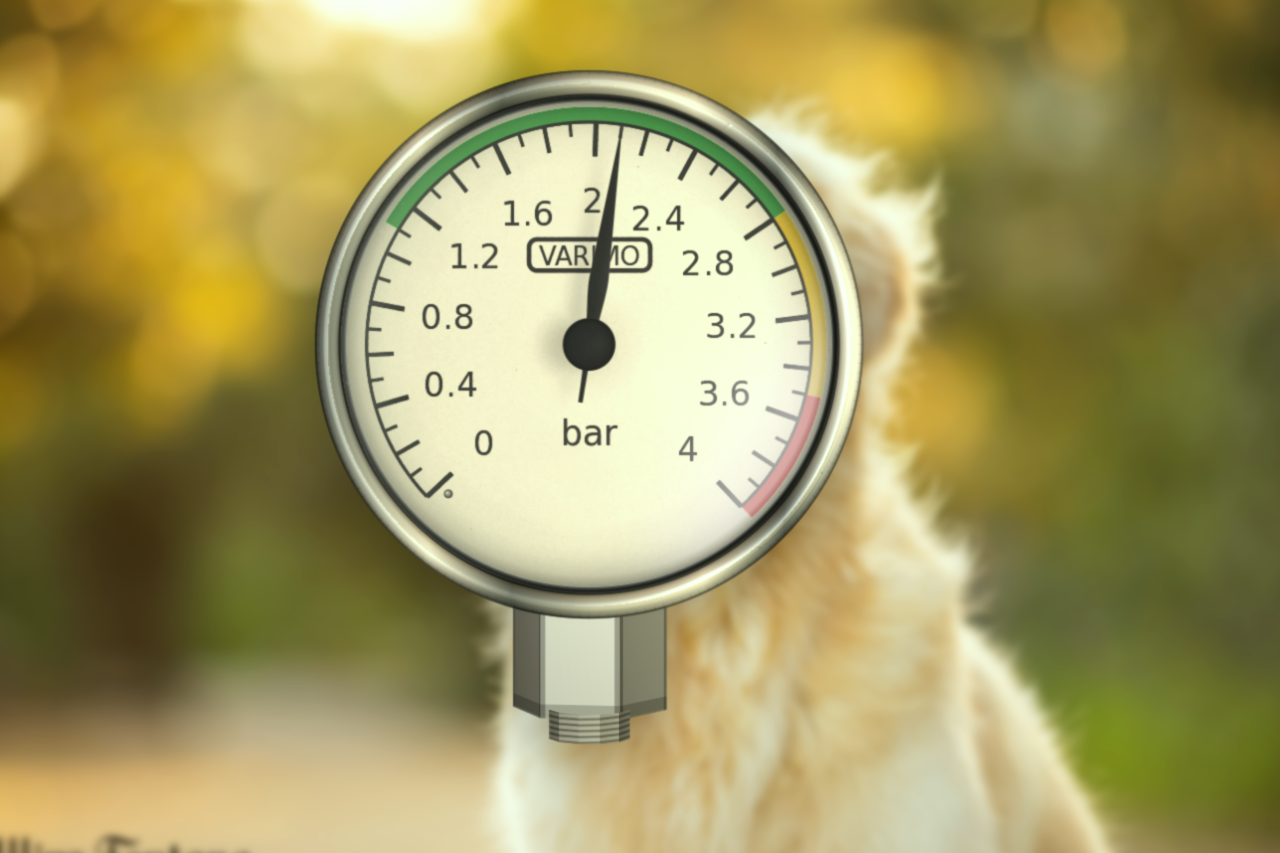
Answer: 2.1; bar
